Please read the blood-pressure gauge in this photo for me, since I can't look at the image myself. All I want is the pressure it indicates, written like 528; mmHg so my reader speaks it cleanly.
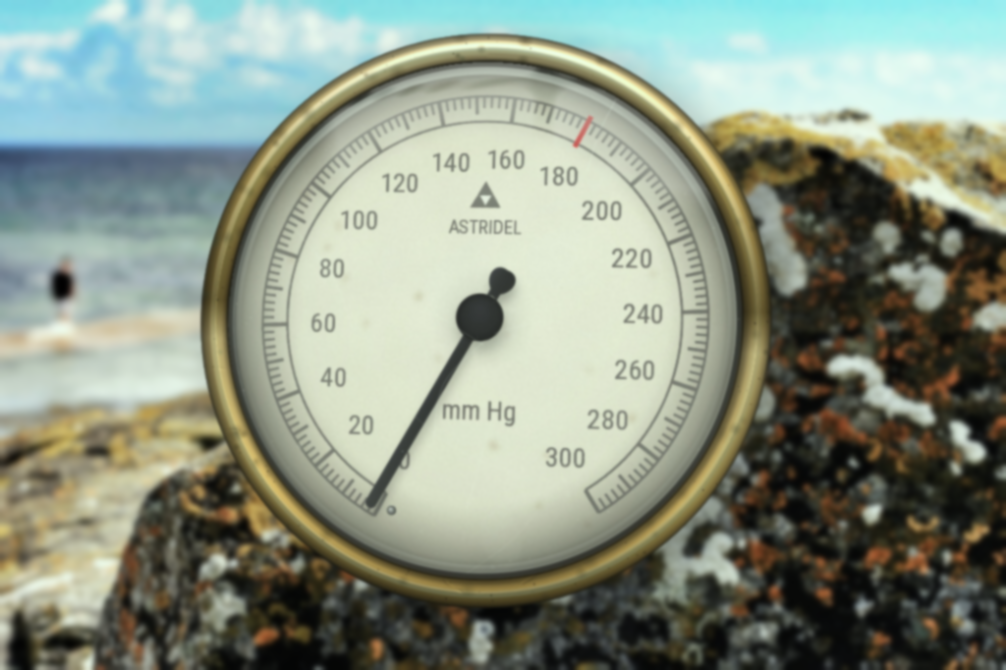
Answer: 2; mmHg
